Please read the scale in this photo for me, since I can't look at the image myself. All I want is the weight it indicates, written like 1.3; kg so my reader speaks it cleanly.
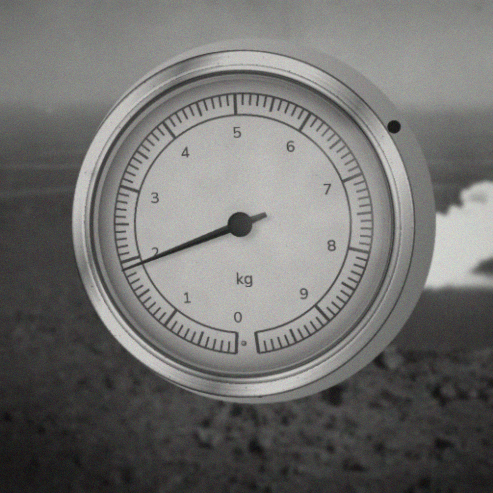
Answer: 1.9; kg
